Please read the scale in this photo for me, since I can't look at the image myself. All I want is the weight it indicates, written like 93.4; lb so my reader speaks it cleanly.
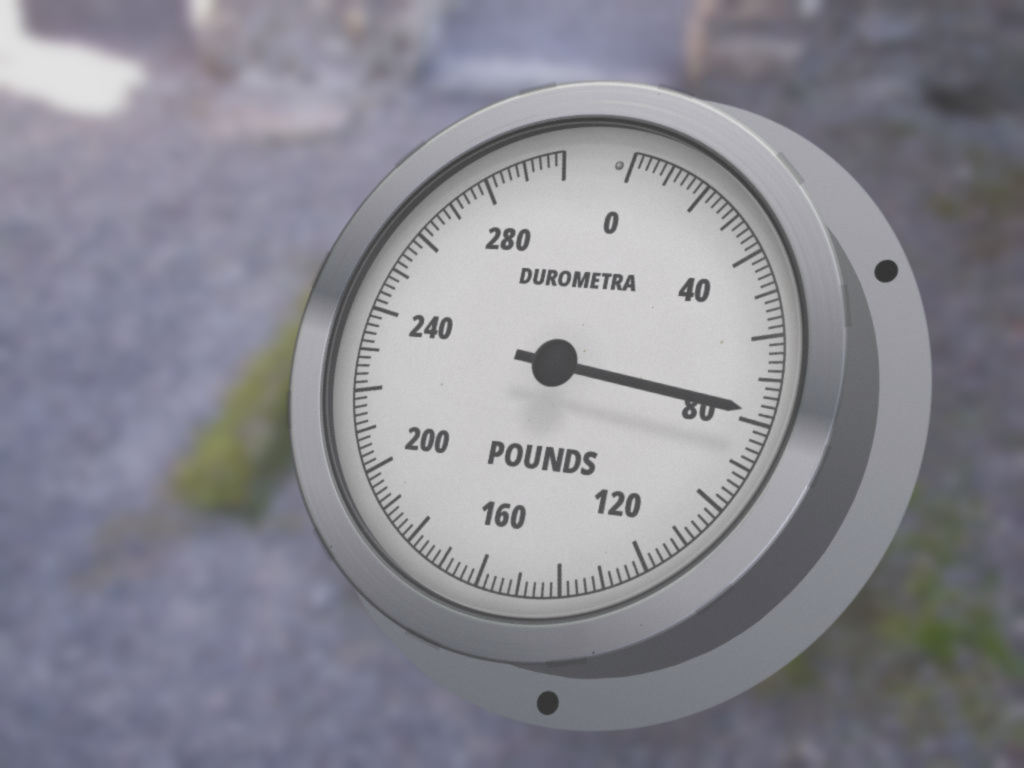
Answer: 78; lb
